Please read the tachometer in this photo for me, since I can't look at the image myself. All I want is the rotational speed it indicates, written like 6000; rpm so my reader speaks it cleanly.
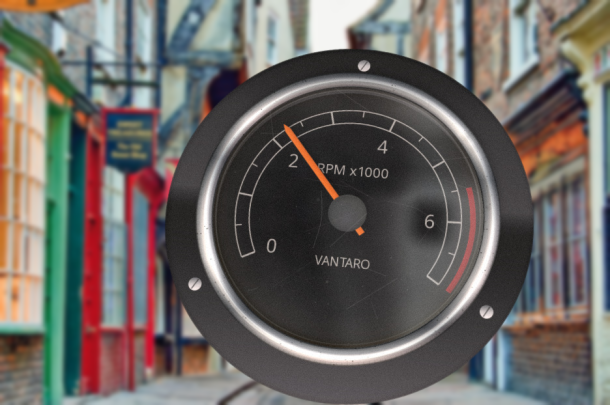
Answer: 2250; rpm
